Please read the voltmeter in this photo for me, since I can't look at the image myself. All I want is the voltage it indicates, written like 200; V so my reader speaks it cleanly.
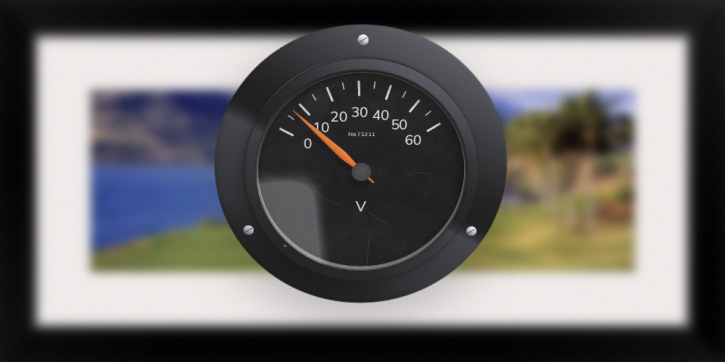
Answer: 7.5; V
